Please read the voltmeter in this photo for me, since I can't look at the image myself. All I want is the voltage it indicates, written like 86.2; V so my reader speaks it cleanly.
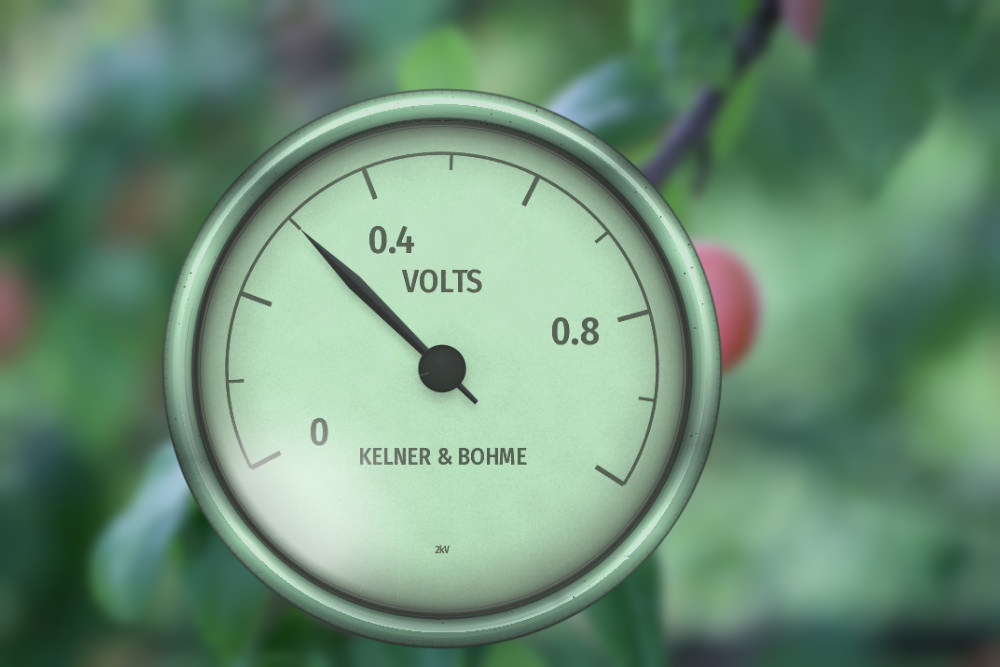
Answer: 0.3; V
